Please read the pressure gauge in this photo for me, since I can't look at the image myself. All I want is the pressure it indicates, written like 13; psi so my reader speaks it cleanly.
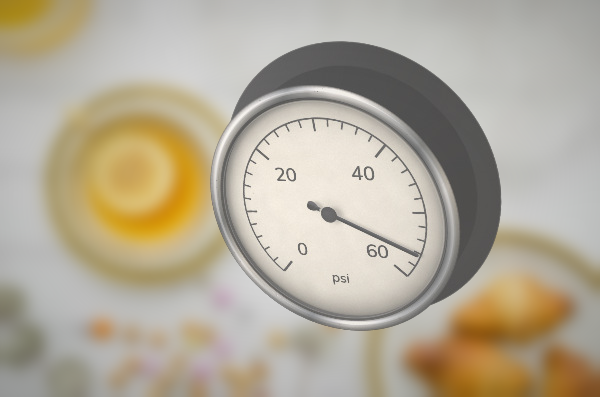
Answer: 56; psi
